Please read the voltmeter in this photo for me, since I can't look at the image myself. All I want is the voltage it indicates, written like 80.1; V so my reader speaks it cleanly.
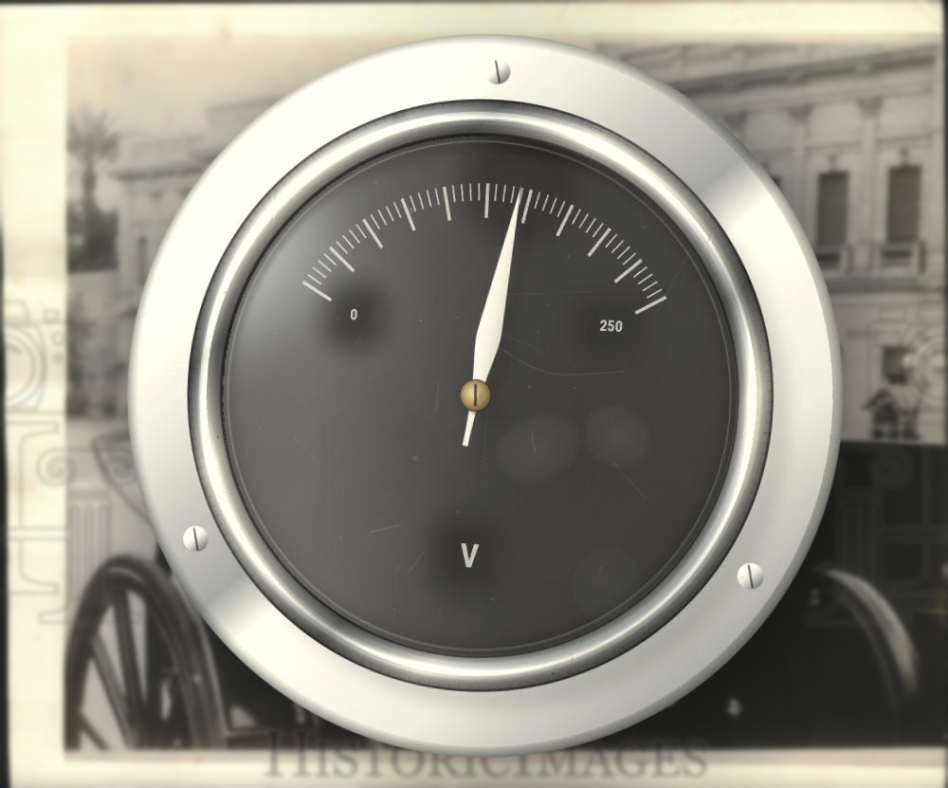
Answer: 145; V
